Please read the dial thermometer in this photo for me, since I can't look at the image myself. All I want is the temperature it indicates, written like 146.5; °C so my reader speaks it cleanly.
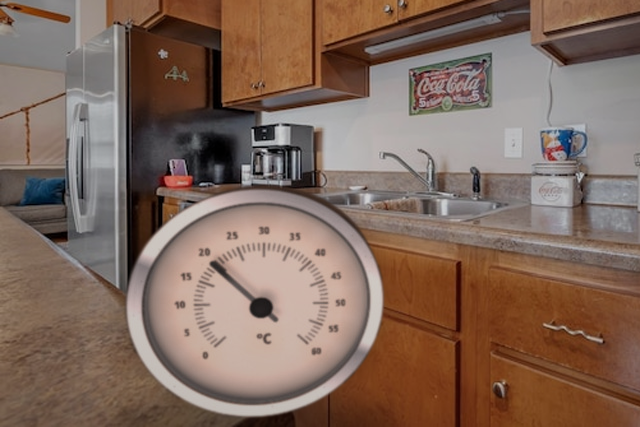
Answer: 20; °C
